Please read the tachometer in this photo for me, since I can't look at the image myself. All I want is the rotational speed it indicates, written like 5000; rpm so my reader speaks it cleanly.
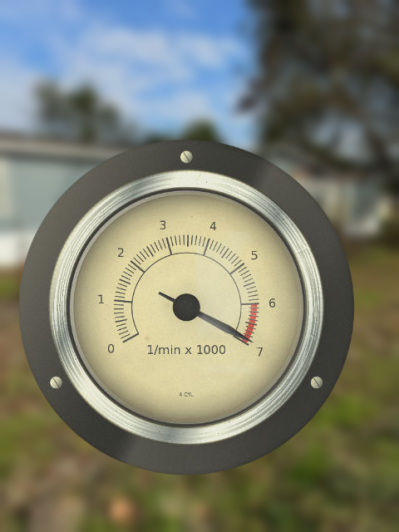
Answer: 6900; rpm
